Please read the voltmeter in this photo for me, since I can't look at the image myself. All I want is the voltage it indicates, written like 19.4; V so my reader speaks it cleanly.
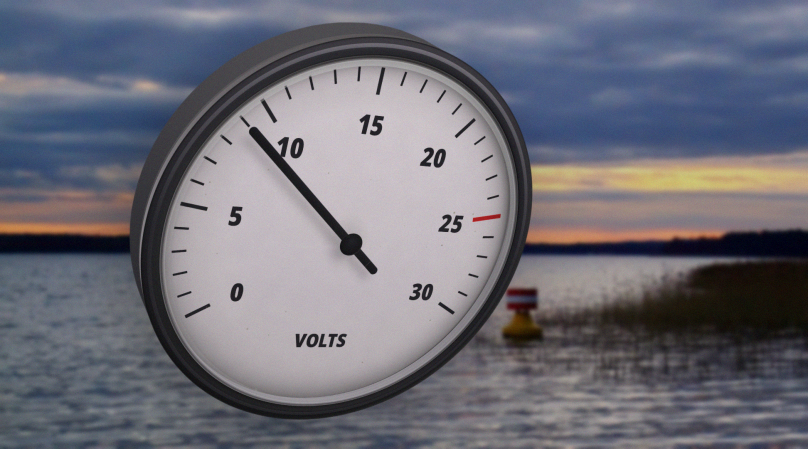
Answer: 9; V
